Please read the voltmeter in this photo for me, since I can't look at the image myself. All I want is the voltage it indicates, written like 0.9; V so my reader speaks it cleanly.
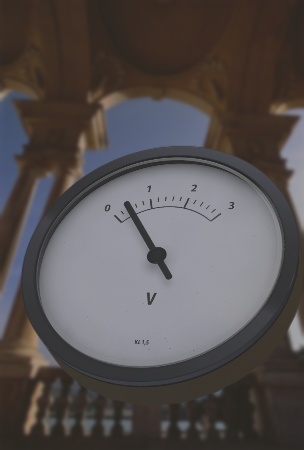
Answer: 0.4; V
